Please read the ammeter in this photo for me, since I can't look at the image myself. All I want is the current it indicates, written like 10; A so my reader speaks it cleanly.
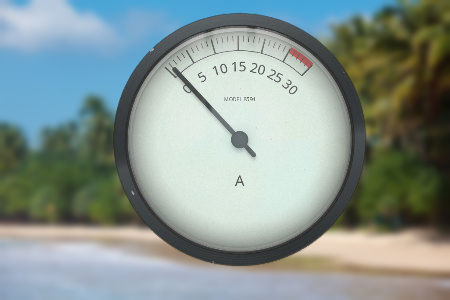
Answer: 1; A
